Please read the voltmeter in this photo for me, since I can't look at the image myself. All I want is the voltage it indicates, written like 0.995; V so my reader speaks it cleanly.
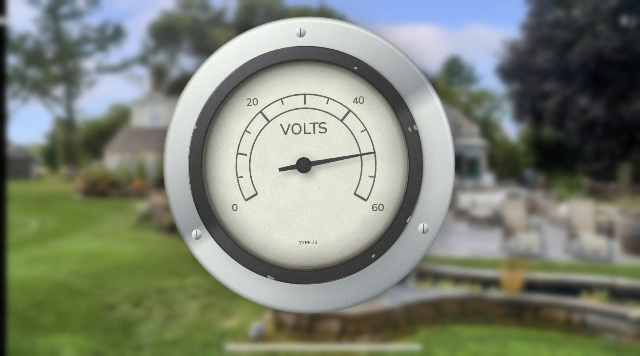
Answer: 50; V
